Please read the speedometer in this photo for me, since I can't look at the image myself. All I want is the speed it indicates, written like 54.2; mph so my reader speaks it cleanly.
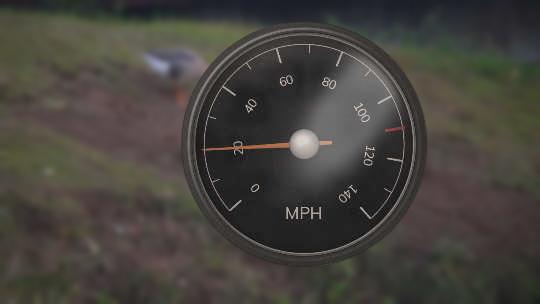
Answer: 20; mph
